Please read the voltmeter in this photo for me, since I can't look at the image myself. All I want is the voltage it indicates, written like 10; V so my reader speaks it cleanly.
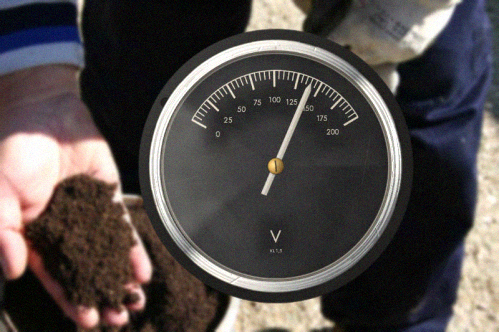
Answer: 140; V
